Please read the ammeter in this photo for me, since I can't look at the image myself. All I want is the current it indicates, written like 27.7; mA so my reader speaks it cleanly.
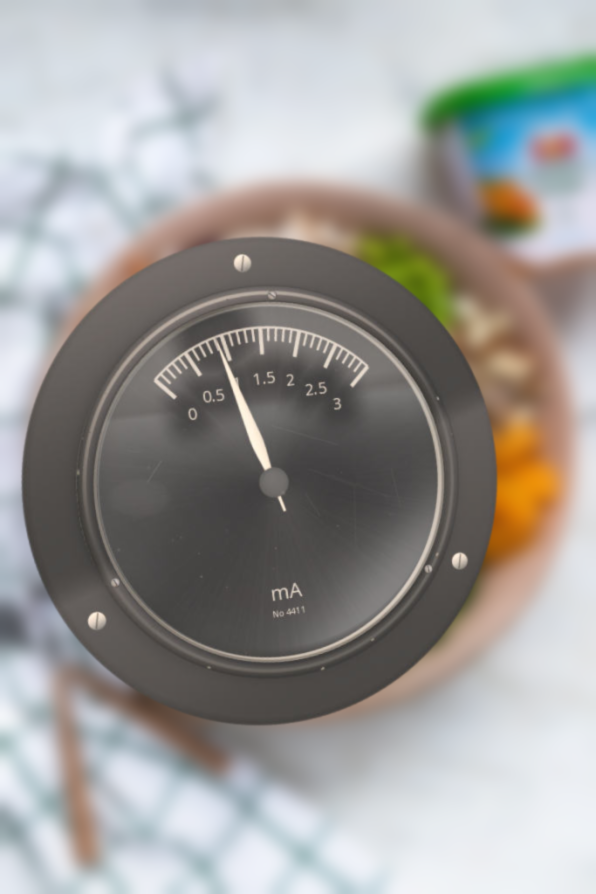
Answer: 0.9; mA
